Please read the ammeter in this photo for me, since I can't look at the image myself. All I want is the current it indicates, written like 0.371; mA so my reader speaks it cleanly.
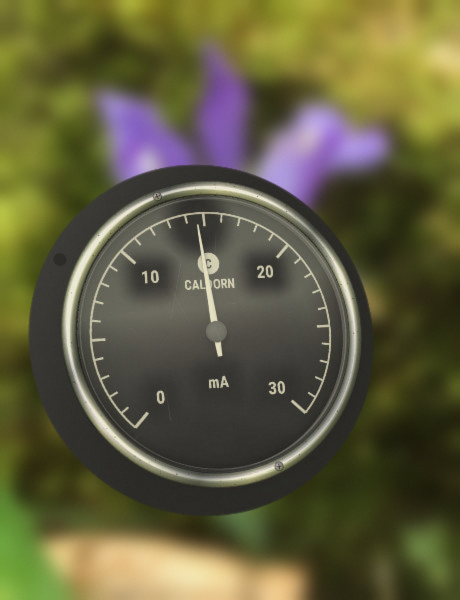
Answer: 14.5; mA
